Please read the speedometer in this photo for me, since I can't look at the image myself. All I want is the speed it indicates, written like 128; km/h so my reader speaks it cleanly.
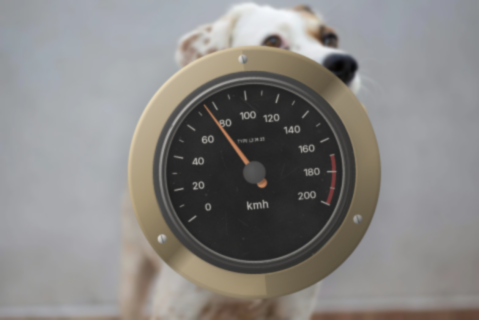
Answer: 75; km/h
